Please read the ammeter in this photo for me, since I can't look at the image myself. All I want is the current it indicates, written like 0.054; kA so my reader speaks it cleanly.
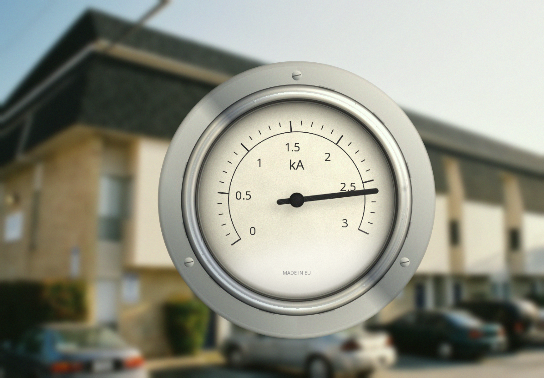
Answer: 2.6; kA
